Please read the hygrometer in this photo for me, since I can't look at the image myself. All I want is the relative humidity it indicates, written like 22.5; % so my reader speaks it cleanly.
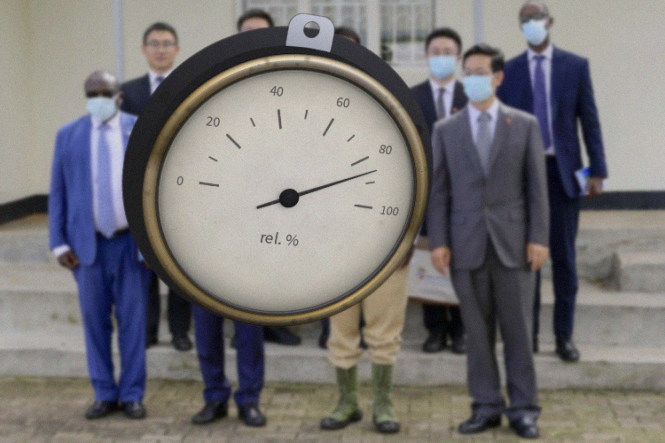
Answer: 85; %
